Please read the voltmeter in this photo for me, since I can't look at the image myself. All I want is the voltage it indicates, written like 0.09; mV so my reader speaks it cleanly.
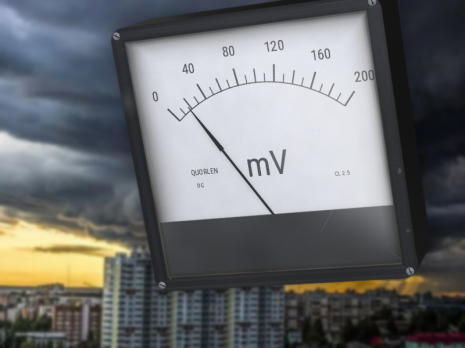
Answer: 20; mV
